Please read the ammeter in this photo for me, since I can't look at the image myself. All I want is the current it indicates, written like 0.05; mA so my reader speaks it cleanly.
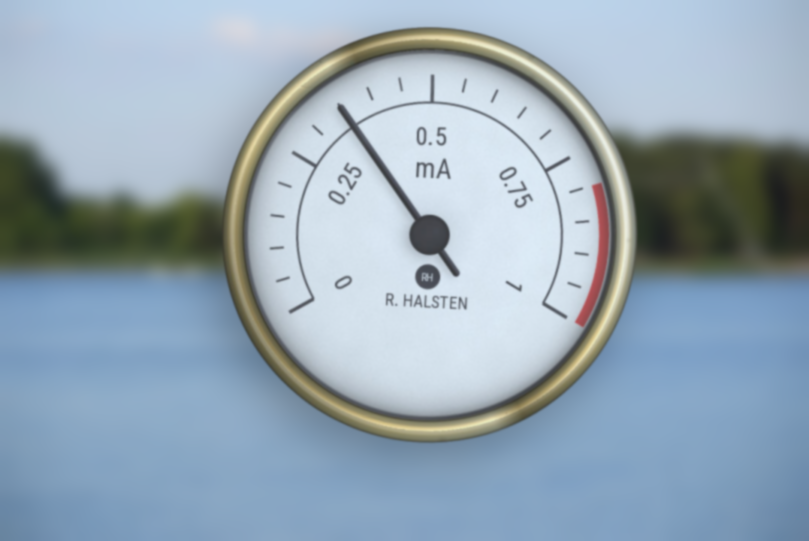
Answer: 0.35; mA
